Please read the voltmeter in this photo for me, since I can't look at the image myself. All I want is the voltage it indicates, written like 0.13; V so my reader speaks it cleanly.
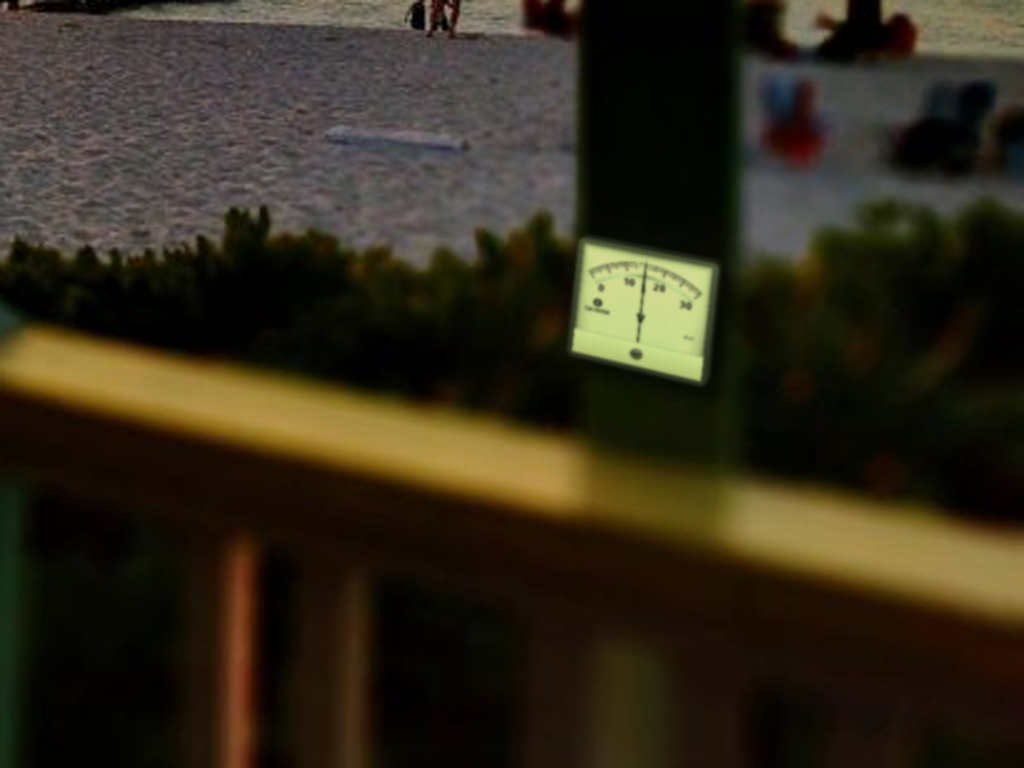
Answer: 15; V
